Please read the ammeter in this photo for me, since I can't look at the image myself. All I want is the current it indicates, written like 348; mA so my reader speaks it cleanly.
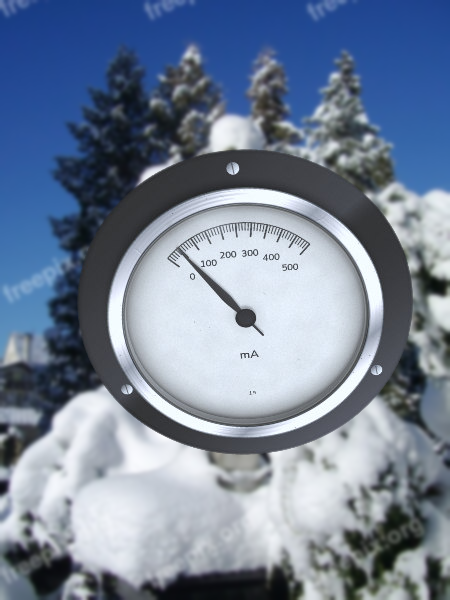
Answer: 50; mA
